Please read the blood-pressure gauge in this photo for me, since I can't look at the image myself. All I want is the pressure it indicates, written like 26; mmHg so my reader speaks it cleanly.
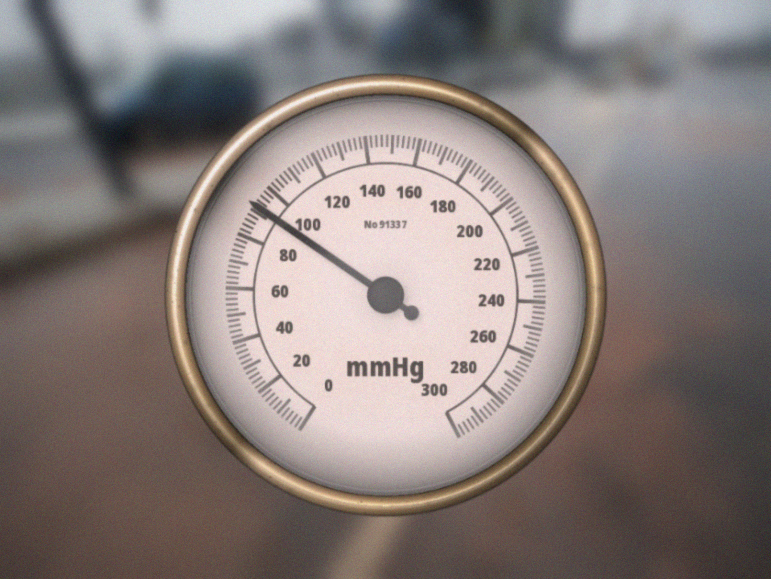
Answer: 92; mmHg
